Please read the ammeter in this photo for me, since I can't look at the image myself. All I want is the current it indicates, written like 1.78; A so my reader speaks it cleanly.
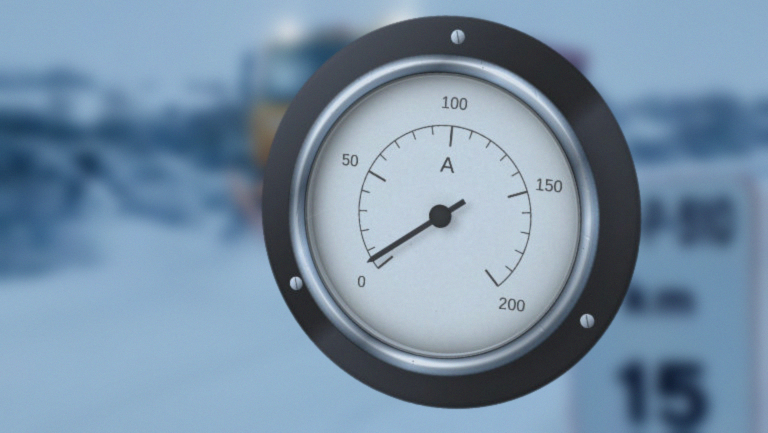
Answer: 5; A
